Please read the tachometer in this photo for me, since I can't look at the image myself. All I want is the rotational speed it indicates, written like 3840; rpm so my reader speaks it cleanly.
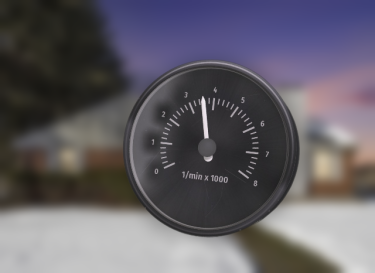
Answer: 3600; rpm
